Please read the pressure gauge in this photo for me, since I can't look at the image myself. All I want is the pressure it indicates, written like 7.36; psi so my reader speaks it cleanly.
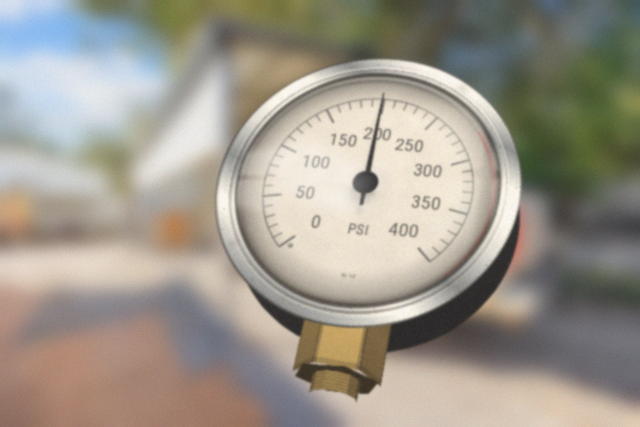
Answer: 200; psi
